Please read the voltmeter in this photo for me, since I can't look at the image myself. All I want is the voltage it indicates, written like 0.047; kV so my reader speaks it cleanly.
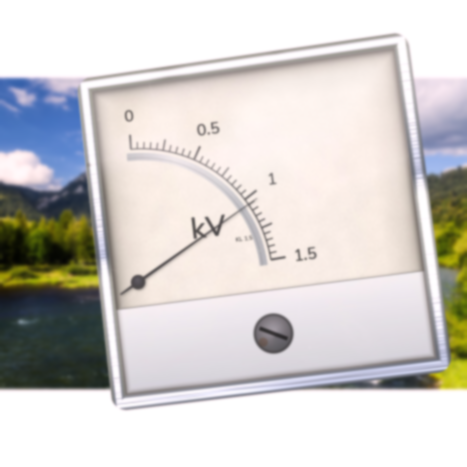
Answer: 1.05; kV
